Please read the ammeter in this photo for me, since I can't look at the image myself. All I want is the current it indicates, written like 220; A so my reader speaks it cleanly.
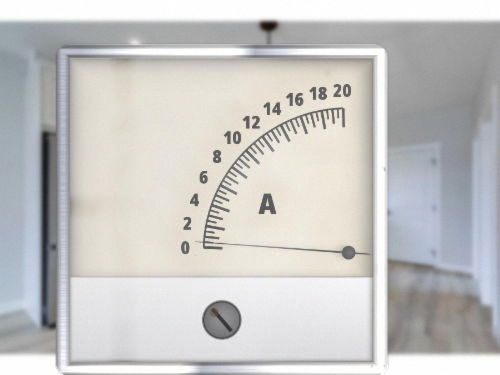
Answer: 0.5; A
